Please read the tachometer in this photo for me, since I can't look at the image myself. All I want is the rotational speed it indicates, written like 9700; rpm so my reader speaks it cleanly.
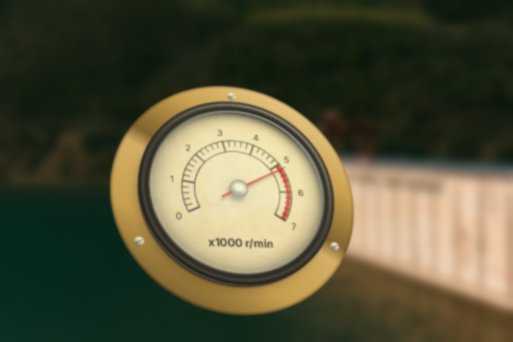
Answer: 5200; rpm
